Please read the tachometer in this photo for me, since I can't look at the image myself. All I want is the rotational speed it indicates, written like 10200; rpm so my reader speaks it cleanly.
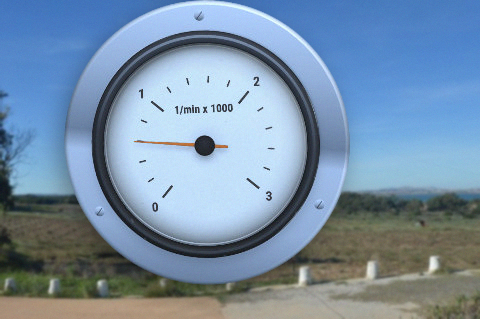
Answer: 600; rpm
